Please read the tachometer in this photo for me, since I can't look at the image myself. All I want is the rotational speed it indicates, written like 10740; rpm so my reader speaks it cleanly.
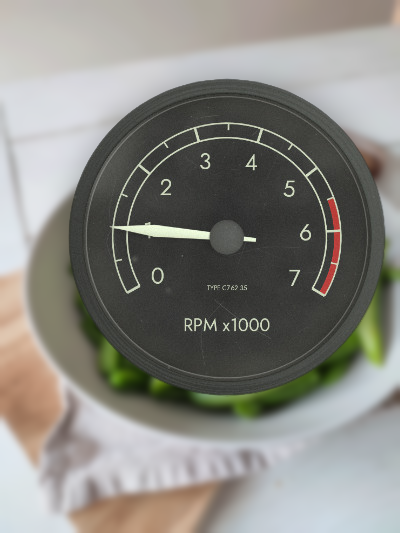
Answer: 1000; rpm
